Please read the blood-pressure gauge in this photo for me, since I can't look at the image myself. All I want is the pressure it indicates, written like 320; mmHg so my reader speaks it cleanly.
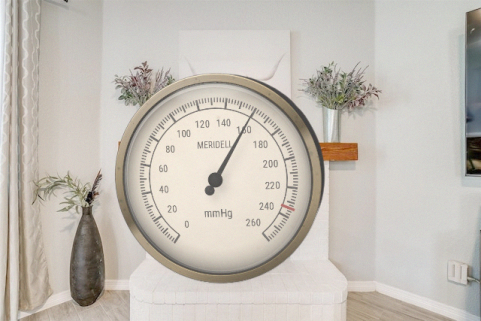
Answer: 160; mmHg
